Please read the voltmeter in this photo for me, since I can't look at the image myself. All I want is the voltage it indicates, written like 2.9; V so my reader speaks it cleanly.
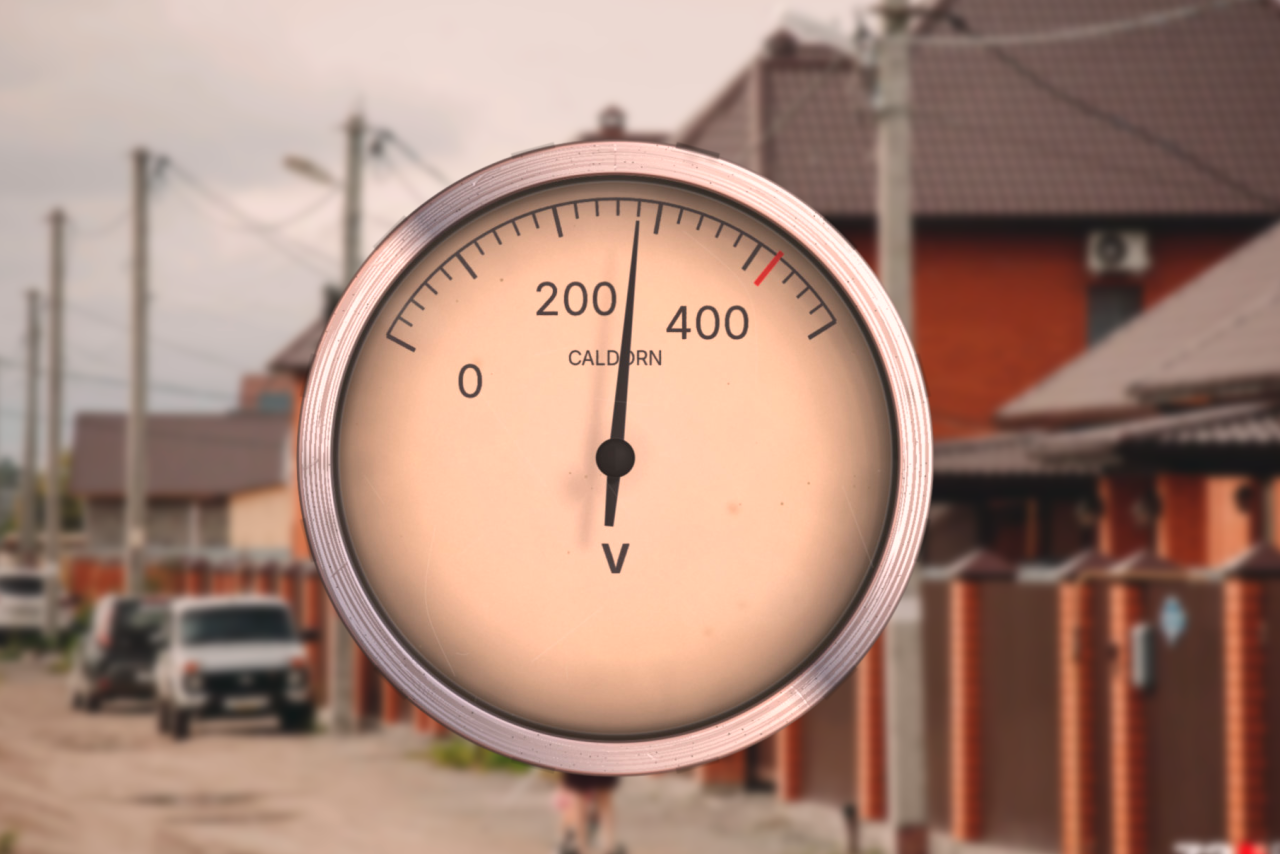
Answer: 280; V
